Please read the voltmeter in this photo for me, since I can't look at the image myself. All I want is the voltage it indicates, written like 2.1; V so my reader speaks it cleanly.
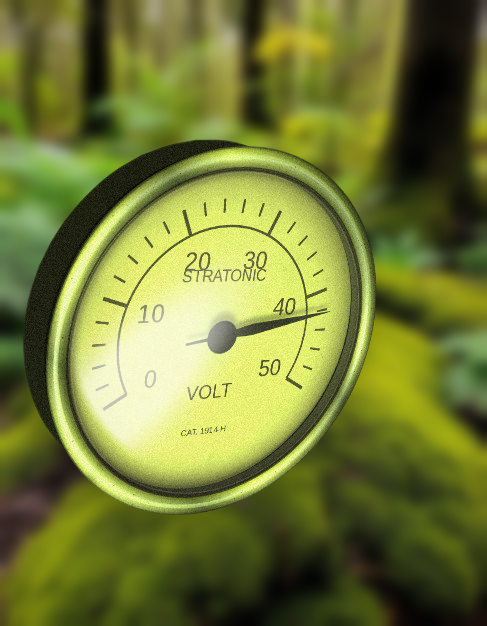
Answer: 42; V
